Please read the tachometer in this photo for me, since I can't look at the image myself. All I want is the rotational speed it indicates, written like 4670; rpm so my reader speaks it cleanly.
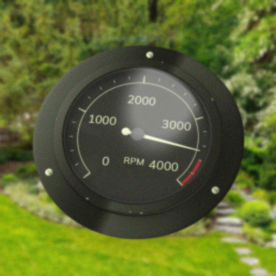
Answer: 3500; rpm
